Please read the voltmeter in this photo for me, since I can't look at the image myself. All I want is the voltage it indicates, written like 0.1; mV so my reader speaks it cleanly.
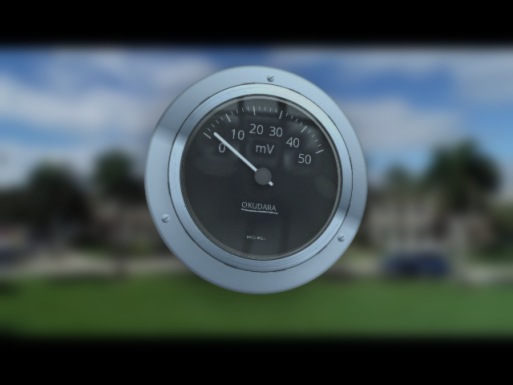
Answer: 2; mV
